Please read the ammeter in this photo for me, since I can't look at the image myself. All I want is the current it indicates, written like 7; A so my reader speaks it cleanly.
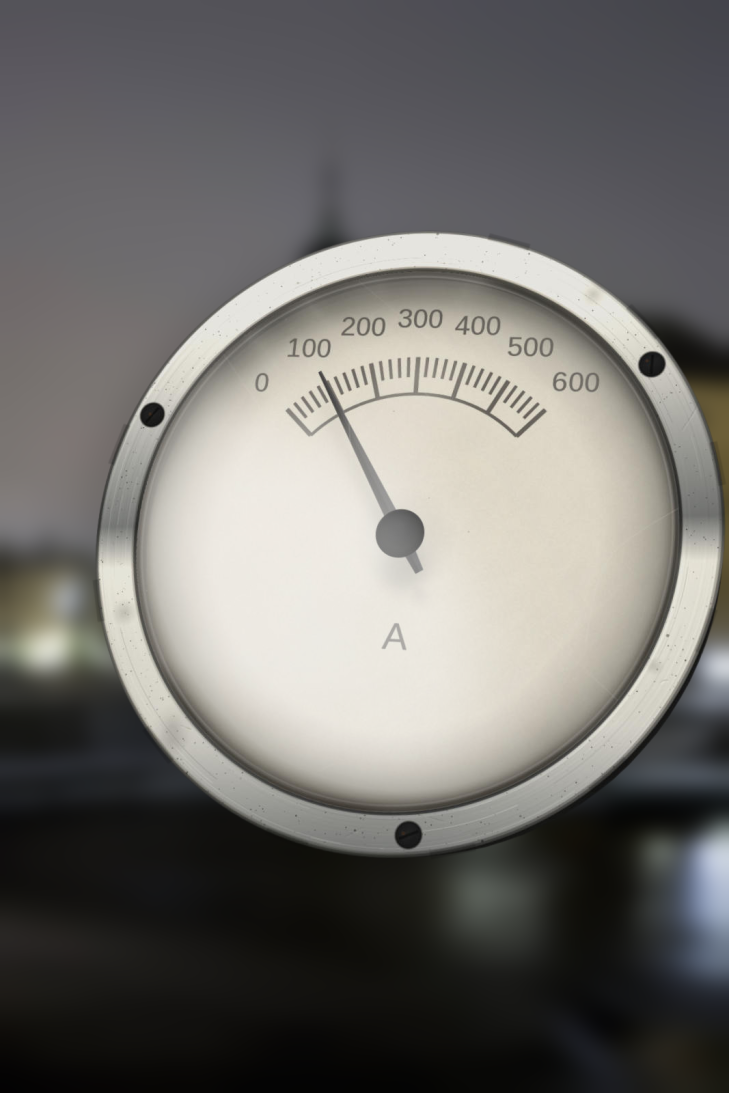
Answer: 100; A
